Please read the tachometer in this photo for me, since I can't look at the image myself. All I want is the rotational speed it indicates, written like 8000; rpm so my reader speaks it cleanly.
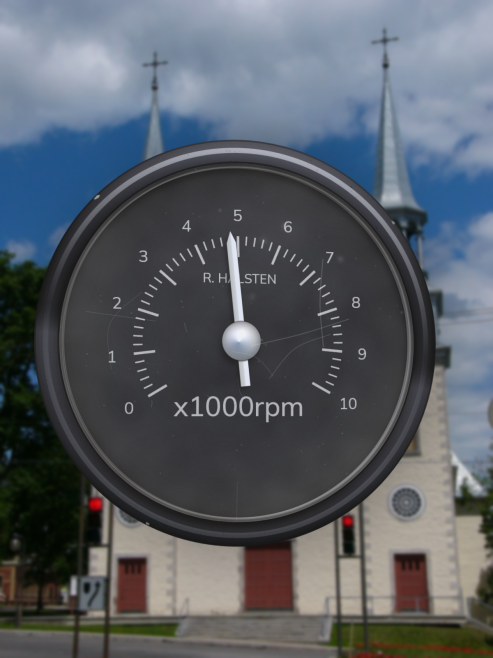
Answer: 4800; rpm
